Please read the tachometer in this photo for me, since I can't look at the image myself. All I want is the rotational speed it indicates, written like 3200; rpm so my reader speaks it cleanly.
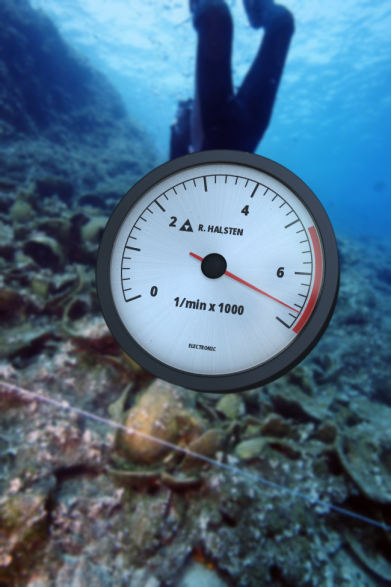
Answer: 6700; rpm
